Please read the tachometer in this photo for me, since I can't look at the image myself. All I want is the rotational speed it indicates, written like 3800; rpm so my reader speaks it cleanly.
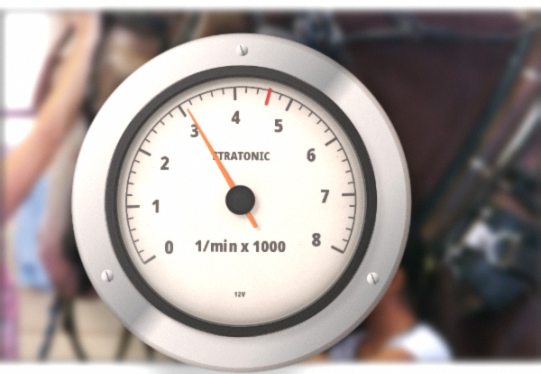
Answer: 3100; rpm
